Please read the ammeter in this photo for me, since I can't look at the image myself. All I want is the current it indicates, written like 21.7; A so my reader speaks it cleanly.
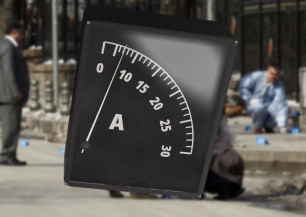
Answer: 7; A
